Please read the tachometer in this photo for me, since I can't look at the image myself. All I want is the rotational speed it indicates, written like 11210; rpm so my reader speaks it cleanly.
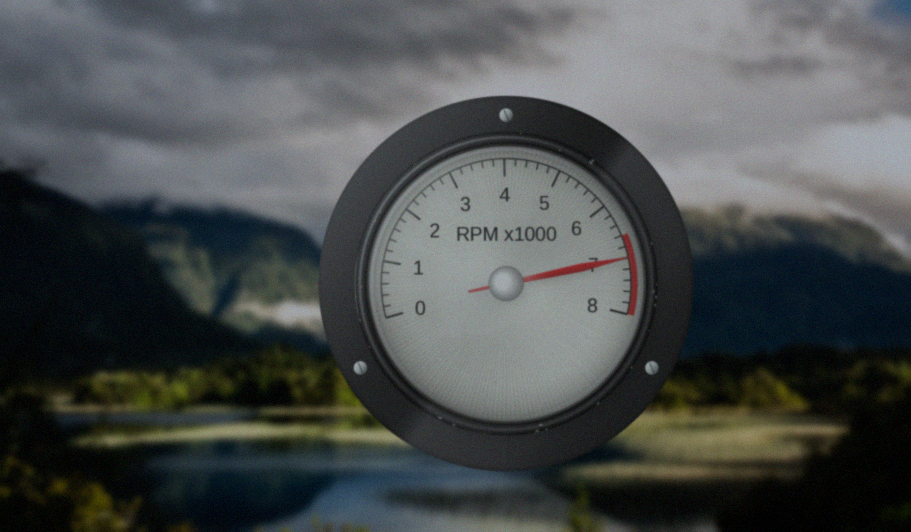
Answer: 7000; rpm
